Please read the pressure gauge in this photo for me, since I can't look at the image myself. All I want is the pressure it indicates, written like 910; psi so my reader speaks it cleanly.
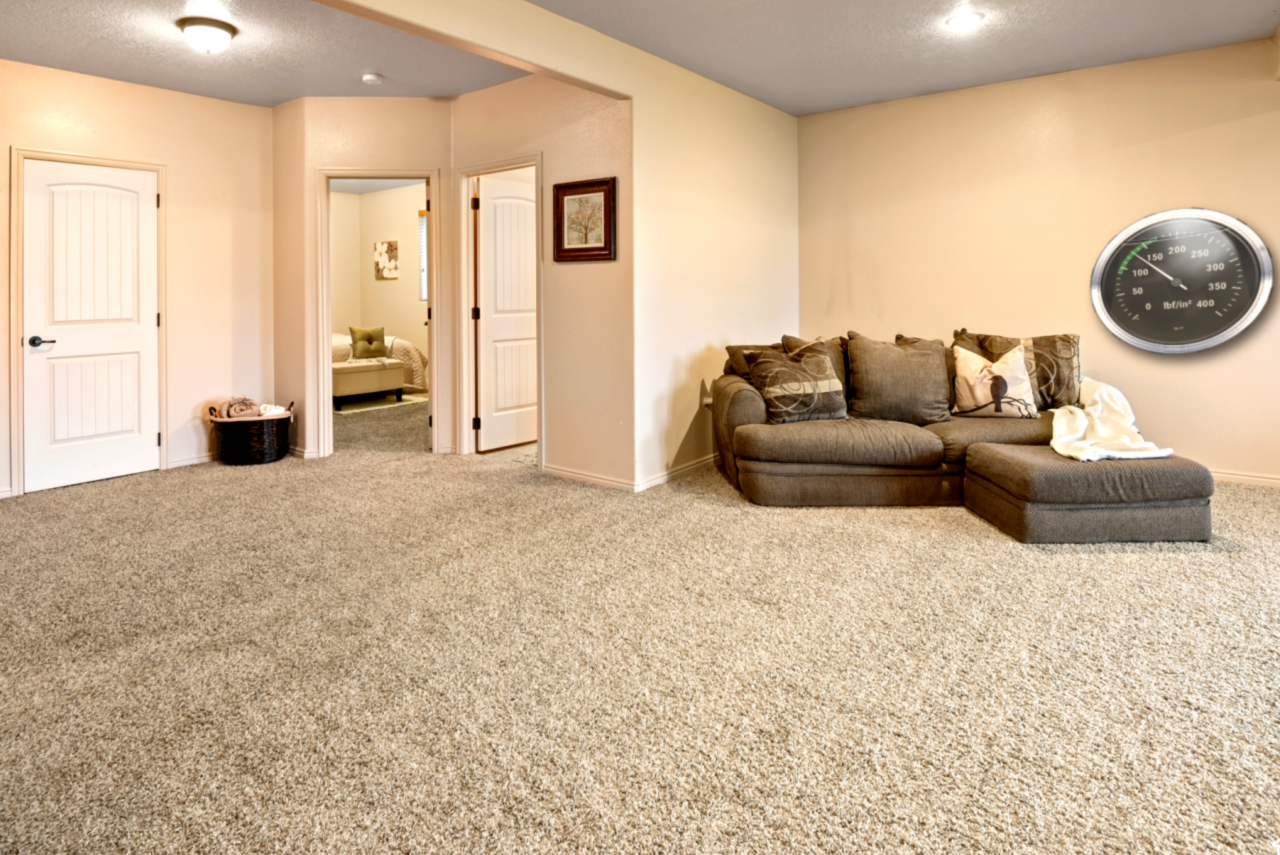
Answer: 130; psi
